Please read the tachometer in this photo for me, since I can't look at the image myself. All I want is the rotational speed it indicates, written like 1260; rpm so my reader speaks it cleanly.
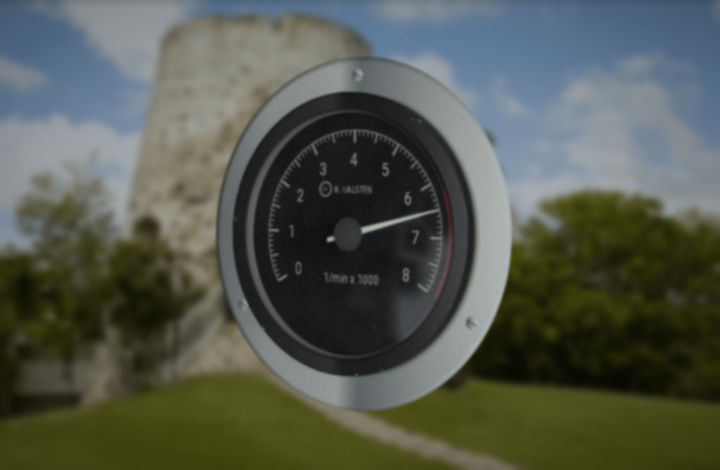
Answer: 6500; rpm
